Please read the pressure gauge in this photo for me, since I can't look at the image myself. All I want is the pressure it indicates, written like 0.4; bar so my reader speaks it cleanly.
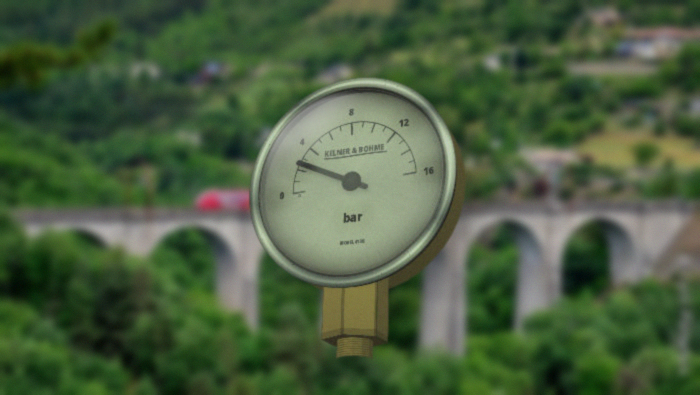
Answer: 2.5; bar
